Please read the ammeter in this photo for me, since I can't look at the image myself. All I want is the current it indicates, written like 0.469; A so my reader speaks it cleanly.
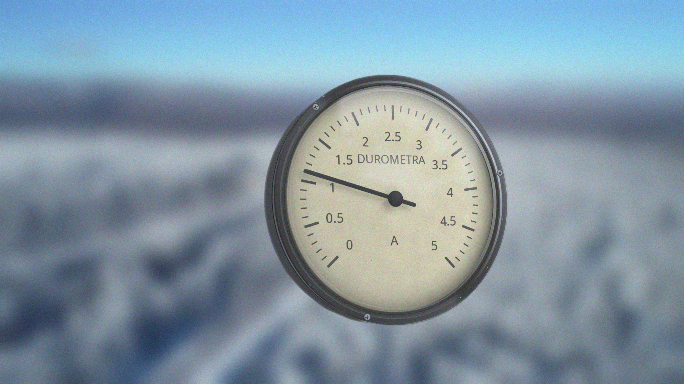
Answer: 1.1; A
